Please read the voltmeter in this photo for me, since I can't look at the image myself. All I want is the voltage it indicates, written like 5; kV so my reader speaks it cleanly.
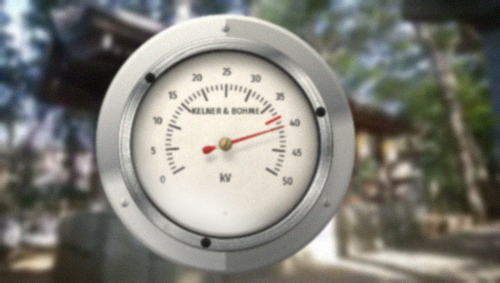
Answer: 40; kV
